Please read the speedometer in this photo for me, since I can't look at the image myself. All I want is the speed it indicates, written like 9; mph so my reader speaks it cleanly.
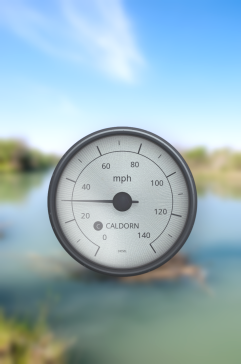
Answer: 30; mph
